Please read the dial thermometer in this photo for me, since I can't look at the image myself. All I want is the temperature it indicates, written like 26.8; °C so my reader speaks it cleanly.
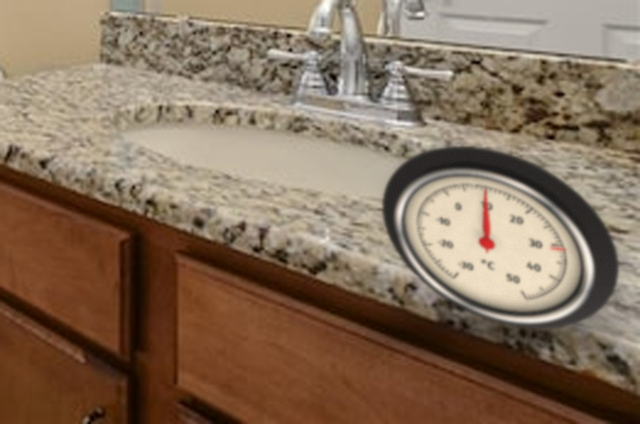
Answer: 10; °C
